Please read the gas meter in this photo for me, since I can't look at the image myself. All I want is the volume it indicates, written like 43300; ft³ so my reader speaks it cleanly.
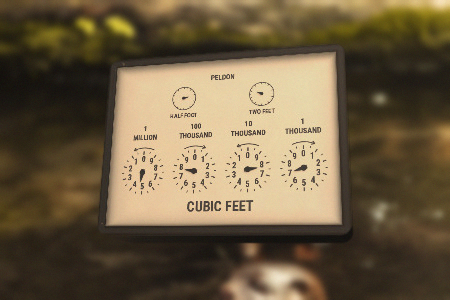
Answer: 477700; ft³
